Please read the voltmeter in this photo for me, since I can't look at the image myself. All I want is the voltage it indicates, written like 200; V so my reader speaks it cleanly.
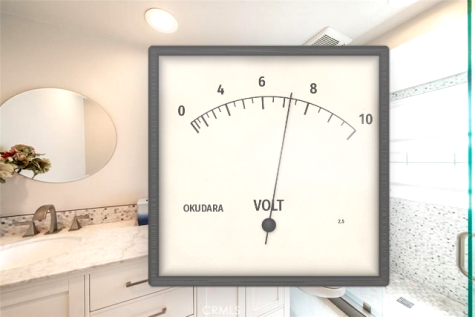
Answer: 7.25; V
